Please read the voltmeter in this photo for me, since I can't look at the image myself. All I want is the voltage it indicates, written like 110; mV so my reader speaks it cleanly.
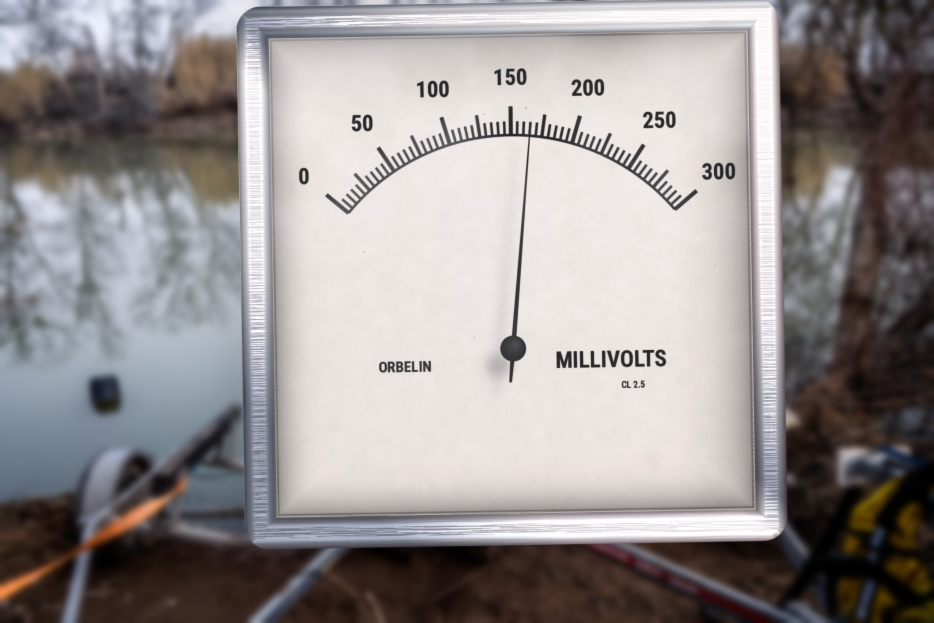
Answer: 165; mV
